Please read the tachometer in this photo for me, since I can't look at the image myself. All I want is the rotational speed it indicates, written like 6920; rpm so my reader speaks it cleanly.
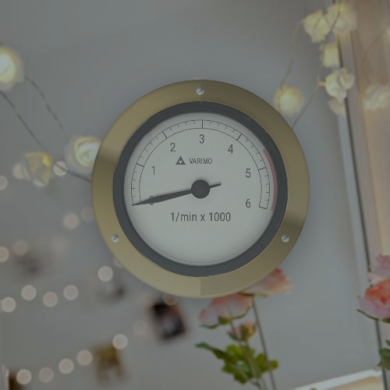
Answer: 0; rpm
